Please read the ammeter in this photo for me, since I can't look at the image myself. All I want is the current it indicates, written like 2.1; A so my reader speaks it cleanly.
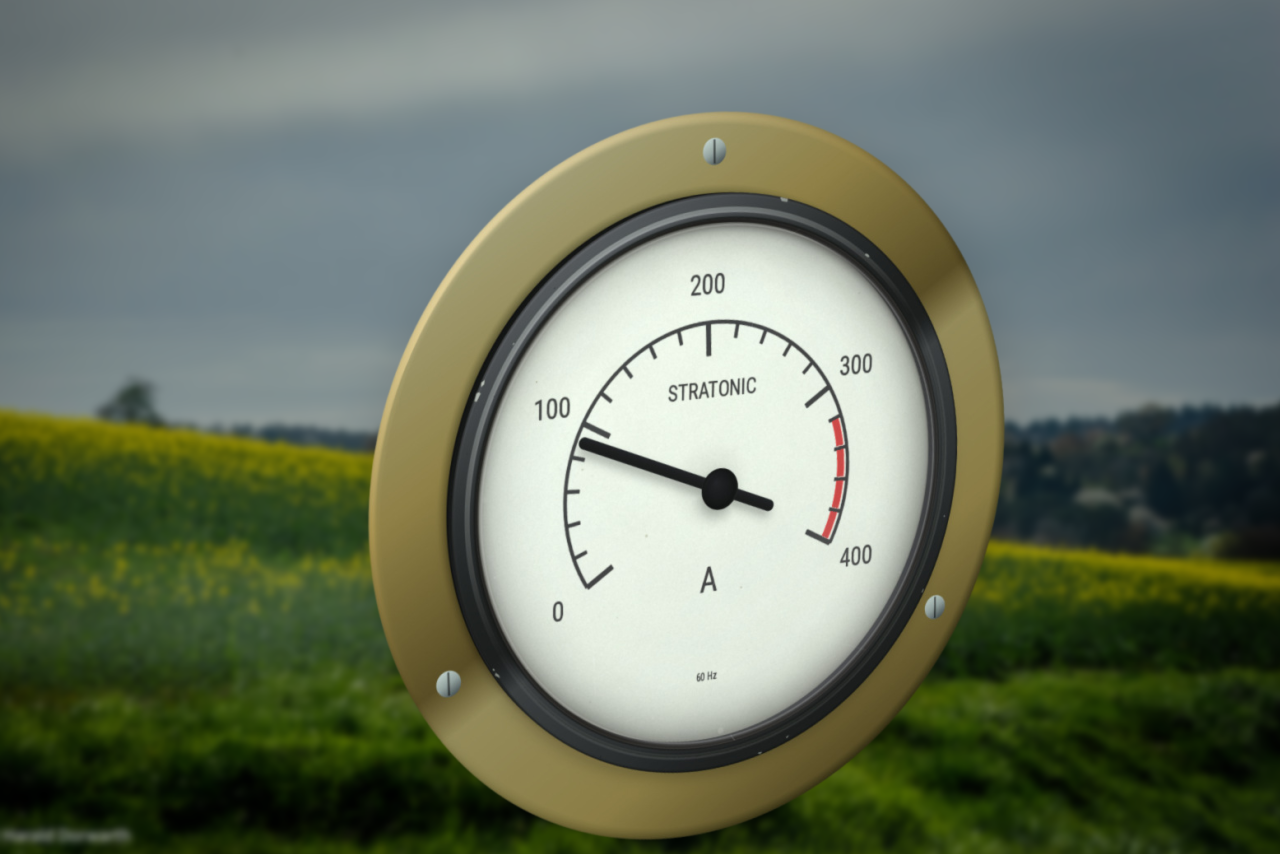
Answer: 90; A
